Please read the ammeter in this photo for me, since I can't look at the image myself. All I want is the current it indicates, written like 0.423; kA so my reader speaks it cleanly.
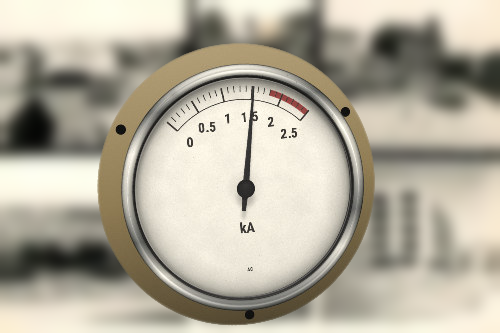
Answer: 1.5; kA
